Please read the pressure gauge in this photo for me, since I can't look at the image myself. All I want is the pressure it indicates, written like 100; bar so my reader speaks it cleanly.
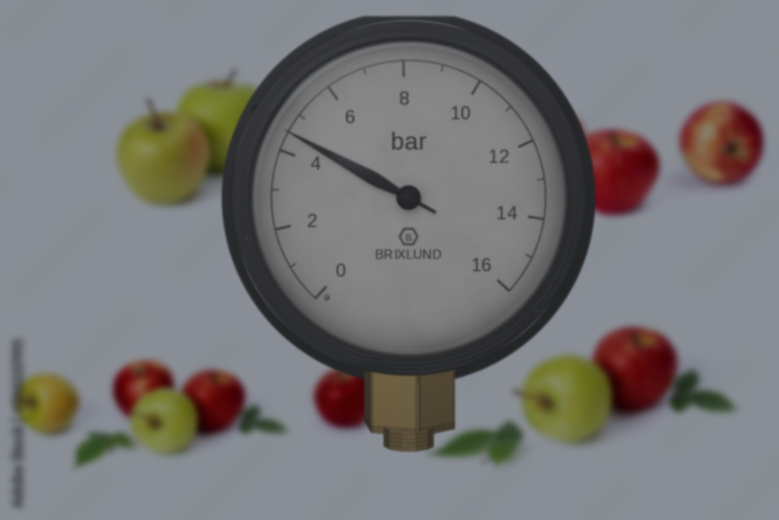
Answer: 4.5; bar
